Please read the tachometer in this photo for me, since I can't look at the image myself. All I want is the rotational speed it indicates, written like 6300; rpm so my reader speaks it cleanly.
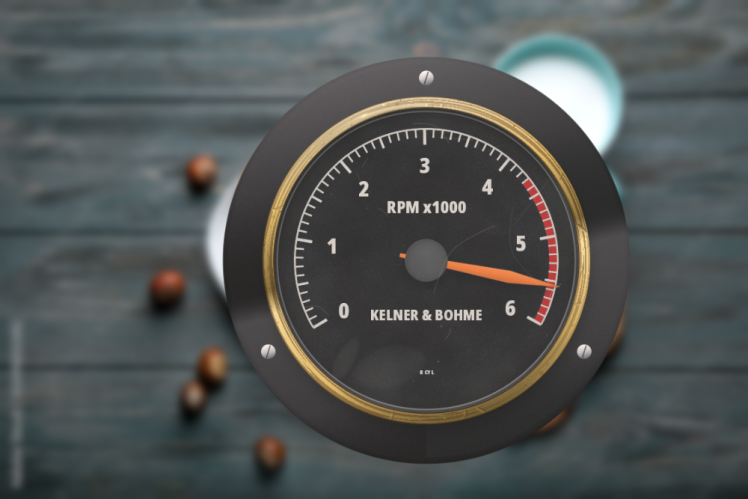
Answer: 5550; rpm
